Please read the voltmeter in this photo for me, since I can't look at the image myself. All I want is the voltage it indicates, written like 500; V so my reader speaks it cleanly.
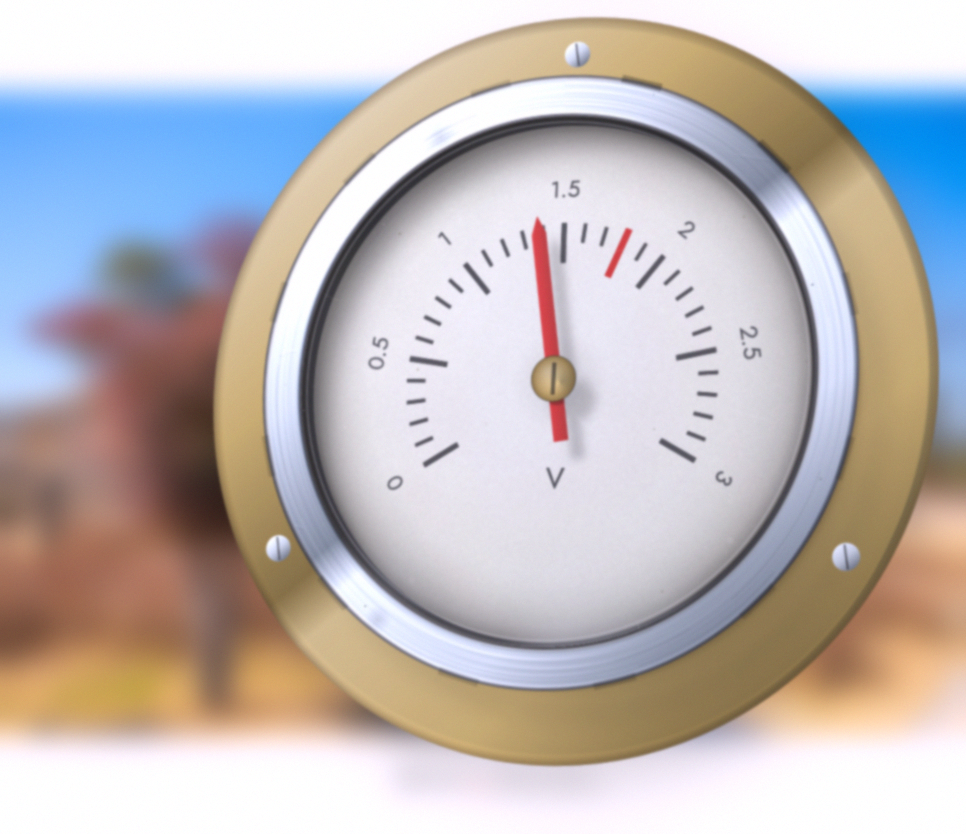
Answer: 1.4; V
